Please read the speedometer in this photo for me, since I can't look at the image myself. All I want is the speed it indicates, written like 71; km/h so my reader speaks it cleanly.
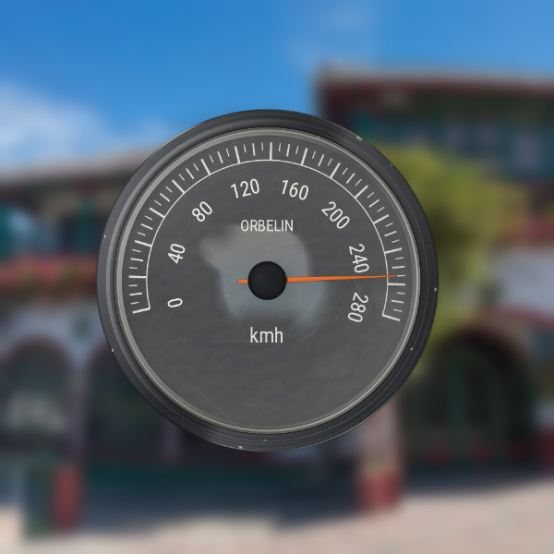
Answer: 255; km/h
